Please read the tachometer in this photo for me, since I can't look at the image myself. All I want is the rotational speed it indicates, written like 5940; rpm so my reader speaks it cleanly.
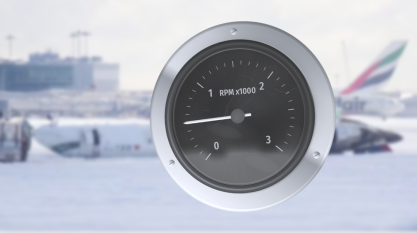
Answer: 500; rpm
